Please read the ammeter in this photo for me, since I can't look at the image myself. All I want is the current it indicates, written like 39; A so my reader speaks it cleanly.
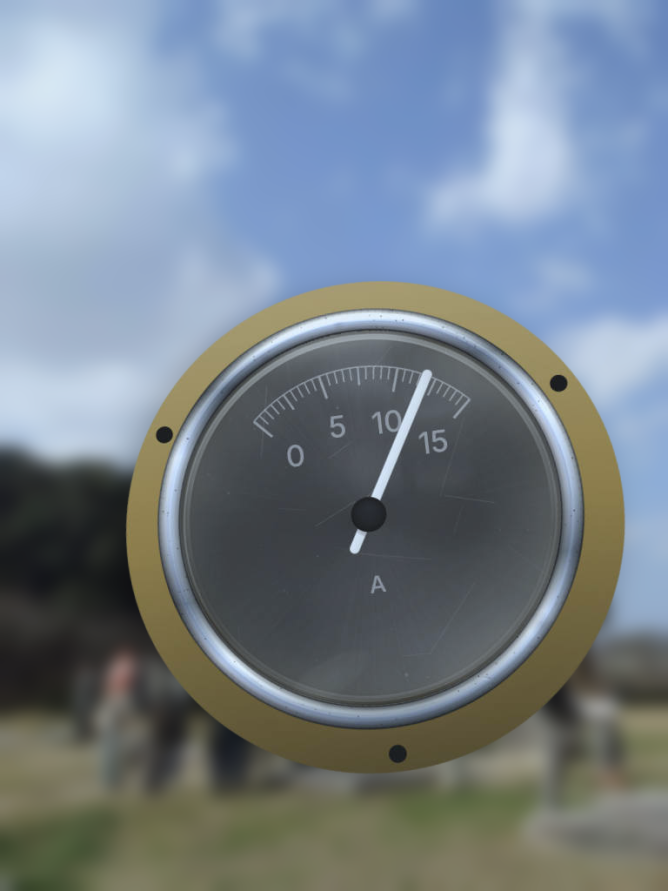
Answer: 12; A
